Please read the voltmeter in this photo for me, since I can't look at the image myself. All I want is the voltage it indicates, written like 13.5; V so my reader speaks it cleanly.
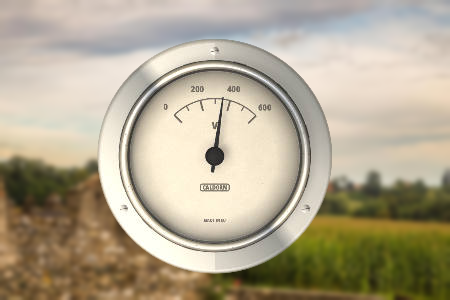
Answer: 350; V
